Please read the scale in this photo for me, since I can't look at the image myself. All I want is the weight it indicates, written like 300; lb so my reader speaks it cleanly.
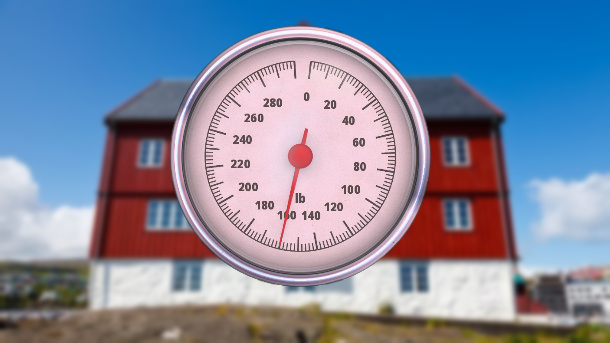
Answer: 160; lb
